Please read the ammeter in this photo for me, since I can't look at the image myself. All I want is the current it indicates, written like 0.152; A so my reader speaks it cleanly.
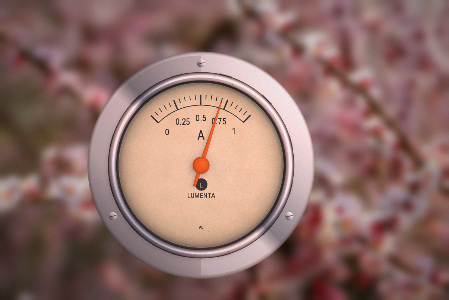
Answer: 0.7; A
